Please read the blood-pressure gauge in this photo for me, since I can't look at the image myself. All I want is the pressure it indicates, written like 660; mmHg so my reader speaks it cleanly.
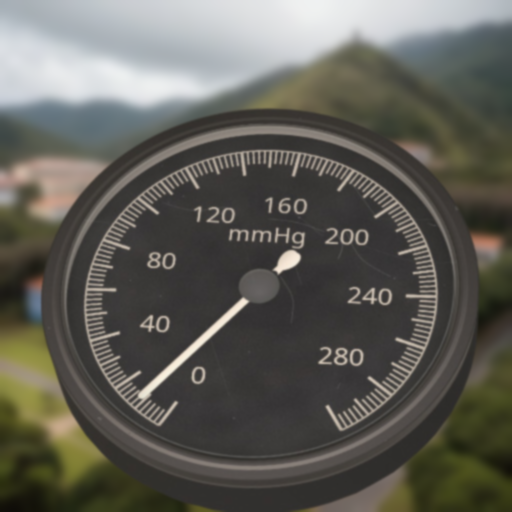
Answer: 10; mmHg
